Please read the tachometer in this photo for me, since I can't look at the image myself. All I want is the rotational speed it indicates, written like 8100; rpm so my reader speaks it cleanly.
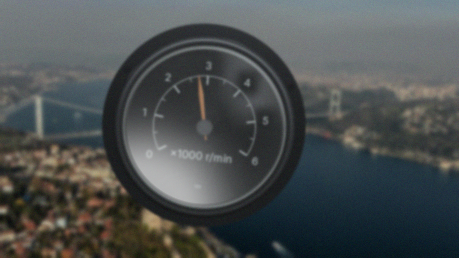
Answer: 2750; rpm
